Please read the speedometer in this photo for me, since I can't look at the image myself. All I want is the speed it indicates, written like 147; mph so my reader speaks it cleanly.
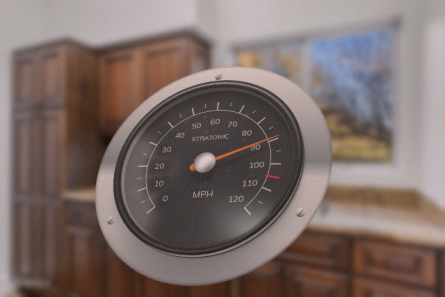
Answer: 90; mph
